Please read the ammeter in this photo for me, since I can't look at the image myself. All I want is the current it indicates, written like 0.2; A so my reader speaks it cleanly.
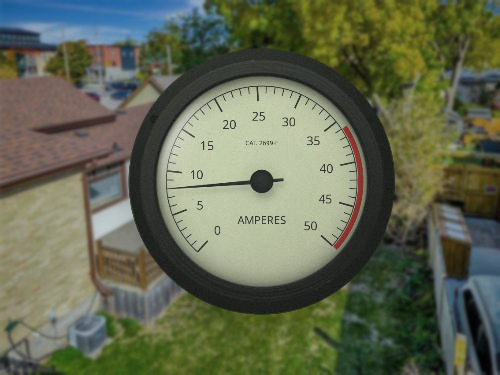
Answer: 8; A
